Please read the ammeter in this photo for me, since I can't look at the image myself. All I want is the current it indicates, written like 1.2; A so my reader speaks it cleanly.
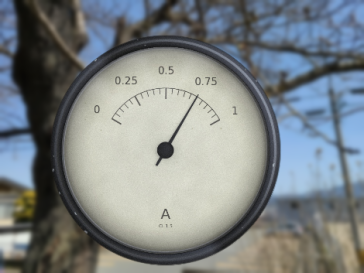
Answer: 0.75; A
